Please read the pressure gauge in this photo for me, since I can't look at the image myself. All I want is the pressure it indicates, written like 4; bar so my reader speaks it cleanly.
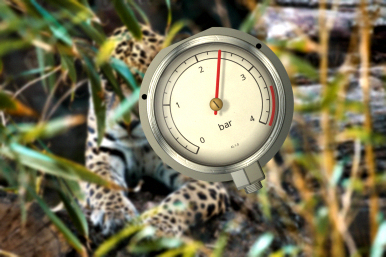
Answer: 2.4; bar
